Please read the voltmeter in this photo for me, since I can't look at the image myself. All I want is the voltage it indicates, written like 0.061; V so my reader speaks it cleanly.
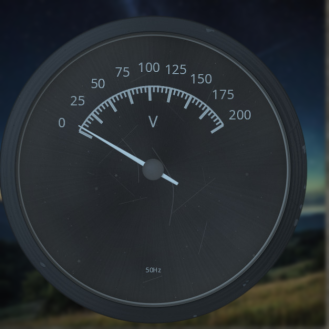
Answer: 5; V
